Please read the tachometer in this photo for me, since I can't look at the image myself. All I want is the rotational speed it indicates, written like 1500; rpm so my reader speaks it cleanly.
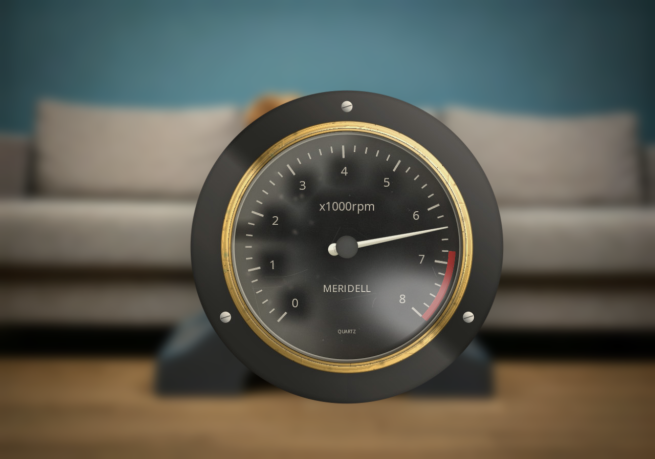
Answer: 6400; rpm
